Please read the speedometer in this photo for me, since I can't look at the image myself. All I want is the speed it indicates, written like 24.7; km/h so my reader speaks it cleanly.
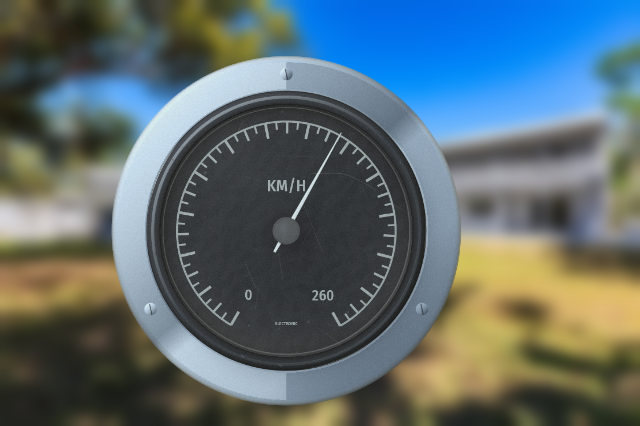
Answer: 155; km/h
